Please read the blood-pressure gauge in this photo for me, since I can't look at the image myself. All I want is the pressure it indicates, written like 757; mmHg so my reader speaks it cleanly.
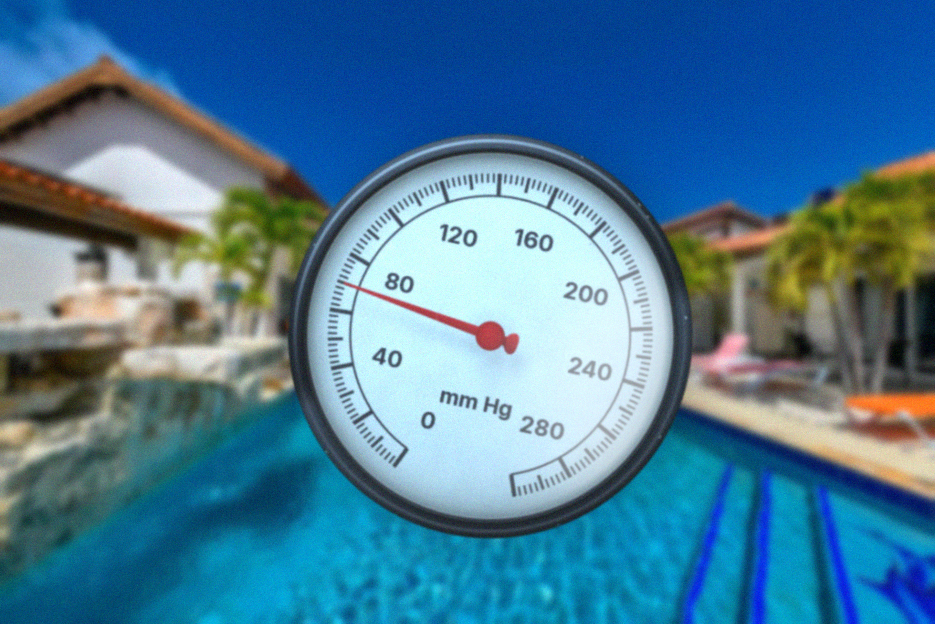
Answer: 70; mmHg
